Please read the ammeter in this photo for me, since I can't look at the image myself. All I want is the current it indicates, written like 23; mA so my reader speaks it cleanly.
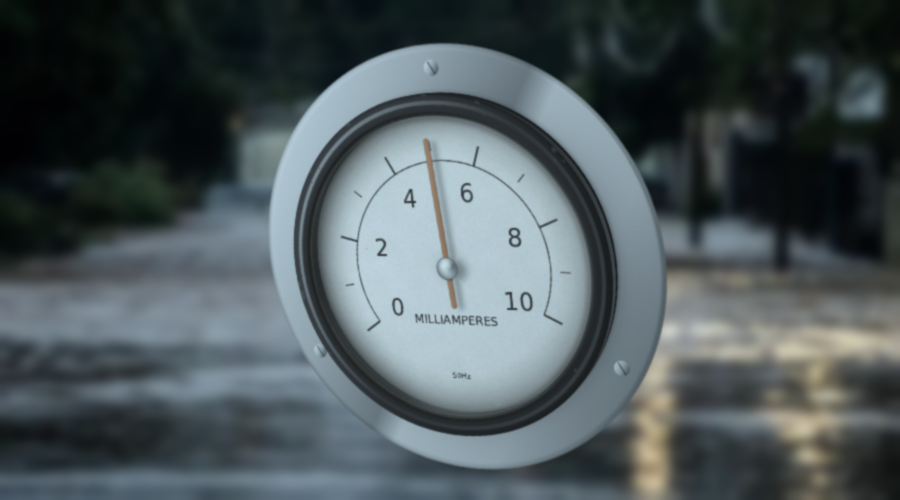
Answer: 5; mA
